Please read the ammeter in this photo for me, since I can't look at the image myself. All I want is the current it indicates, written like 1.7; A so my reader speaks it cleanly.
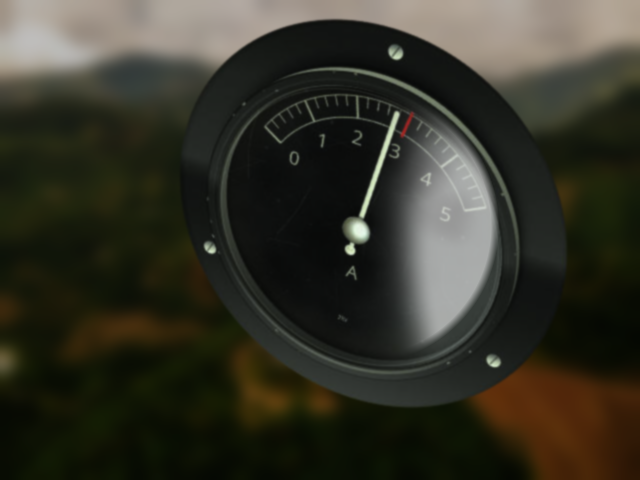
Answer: 2.8; A
